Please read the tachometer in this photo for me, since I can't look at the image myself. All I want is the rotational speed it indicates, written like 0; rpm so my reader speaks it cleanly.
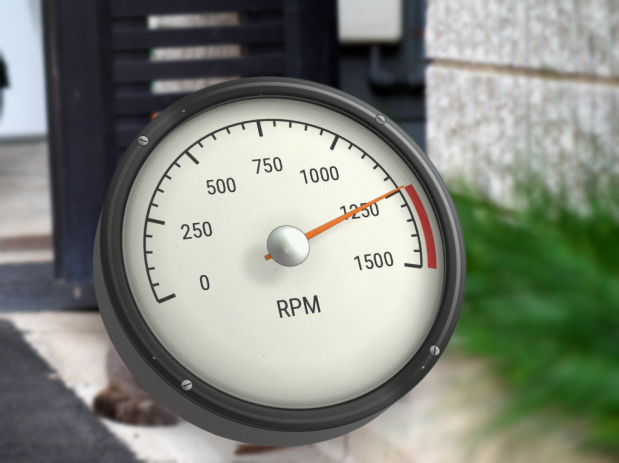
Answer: 1250; rpm
